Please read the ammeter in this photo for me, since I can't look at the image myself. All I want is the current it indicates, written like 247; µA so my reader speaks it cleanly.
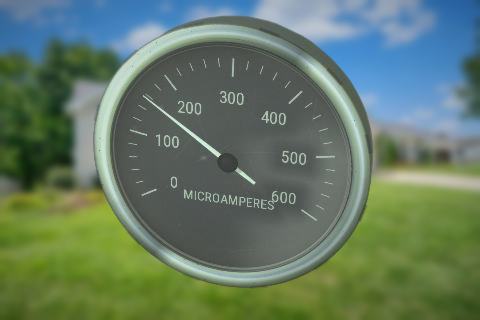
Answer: 160; µA
